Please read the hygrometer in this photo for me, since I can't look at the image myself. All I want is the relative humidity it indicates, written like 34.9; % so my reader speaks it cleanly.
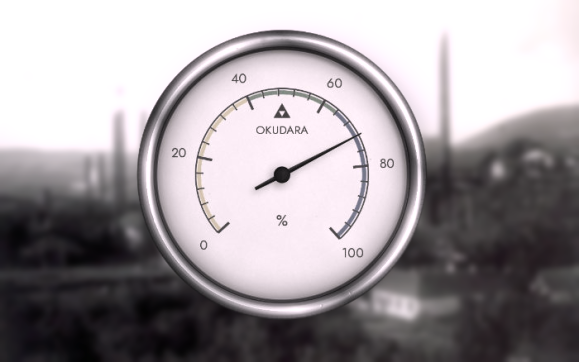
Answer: 72; %
